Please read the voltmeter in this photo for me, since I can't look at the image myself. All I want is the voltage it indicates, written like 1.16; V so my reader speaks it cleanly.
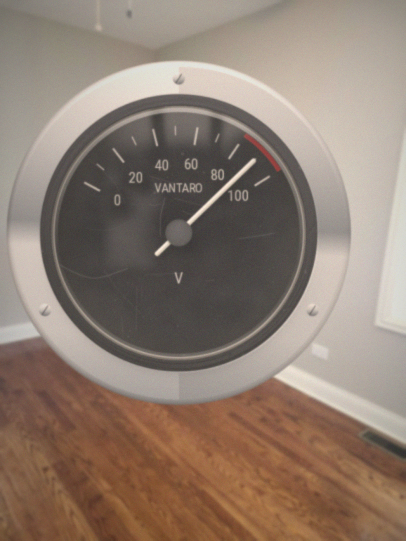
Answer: 90; V
